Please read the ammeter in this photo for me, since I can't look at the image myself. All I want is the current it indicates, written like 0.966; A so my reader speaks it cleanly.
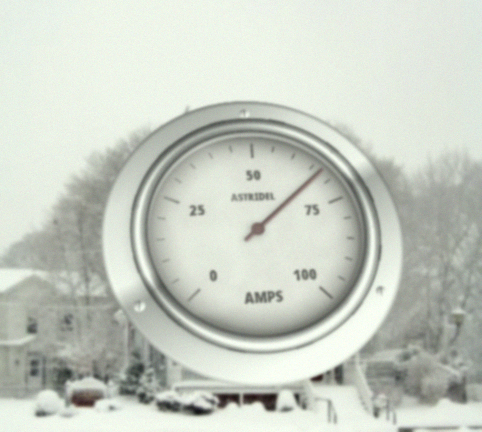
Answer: 67.5; A
